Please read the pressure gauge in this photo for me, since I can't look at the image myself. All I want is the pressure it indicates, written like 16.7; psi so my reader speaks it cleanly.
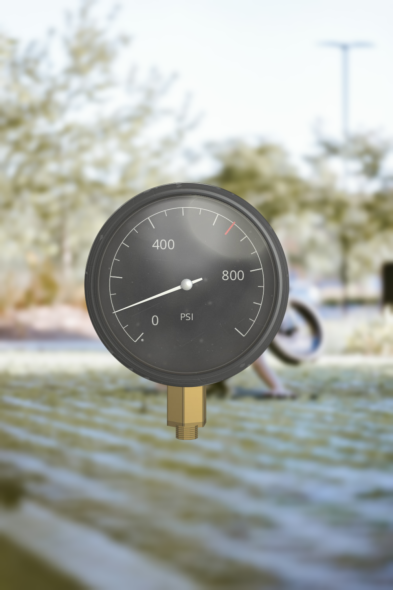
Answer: 100; psi
